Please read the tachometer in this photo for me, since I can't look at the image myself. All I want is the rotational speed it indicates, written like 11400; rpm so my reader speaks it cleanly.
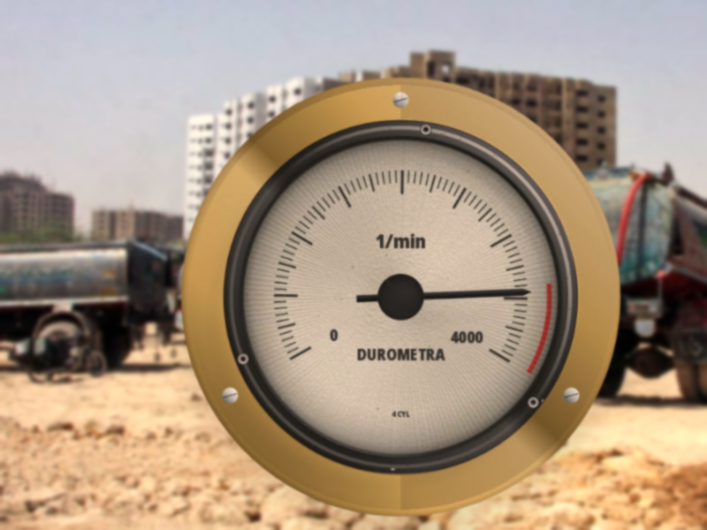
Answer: 3450; rpm
